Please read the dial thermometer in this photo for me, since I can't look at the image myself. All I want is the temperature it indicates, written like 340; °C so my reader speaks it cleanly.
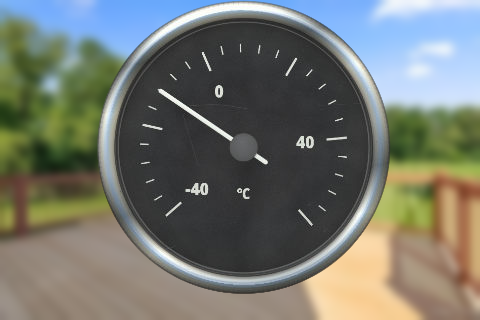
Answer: -12; °C
